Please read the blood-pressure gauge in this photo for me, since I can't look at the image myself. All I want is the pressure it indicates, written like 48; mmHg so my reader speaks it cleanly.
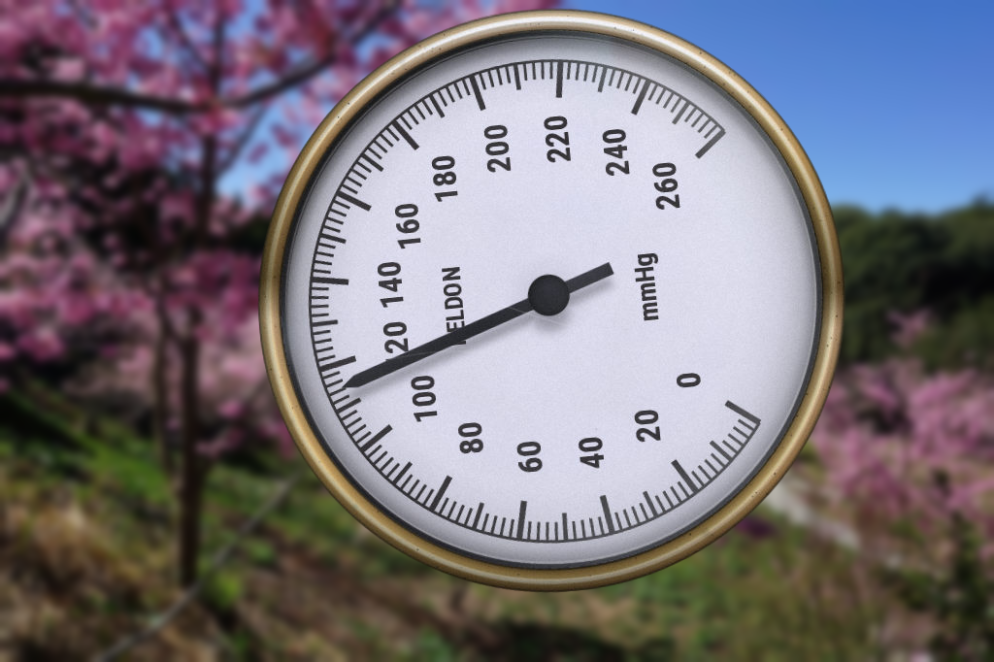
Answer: 114; mmHg
